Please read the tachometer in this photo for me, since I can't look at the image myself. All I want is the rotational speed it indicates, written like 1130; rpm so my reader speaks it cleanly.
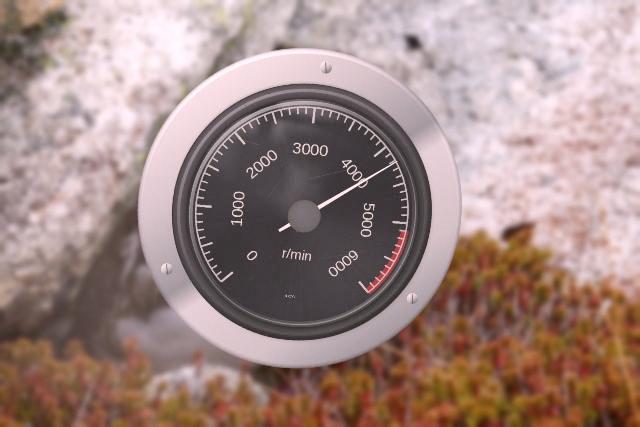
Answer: 4200; rpm
